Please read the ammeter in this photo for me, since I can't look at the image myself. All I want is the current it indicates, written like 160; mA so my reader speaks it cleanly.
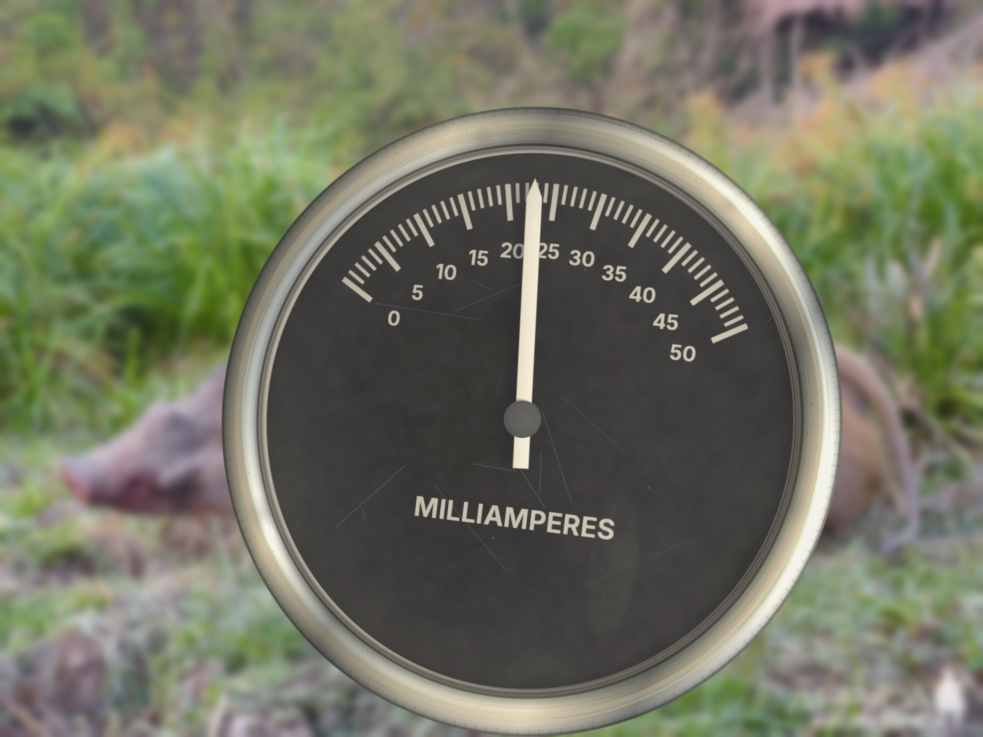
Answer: 23; mA
